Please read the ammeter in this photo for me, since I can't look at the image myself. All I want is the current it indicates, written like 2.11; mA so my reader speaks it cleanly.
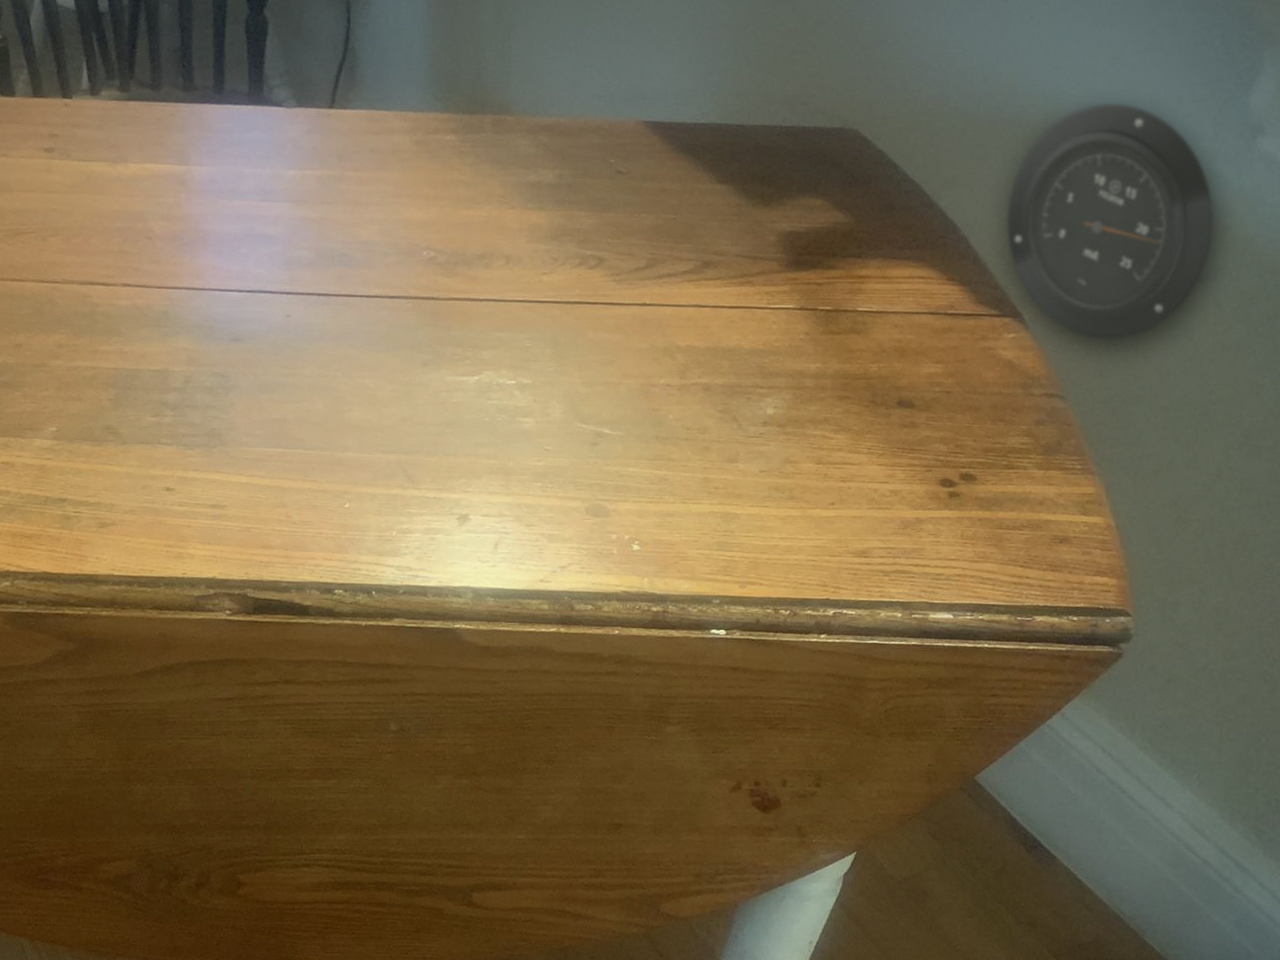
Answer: 21; mA
